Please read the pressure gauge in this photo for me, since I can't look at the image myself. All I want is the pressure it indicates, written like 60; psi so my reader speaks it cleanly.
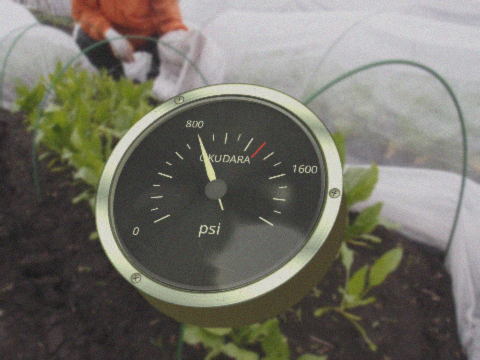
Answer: 800; psi
